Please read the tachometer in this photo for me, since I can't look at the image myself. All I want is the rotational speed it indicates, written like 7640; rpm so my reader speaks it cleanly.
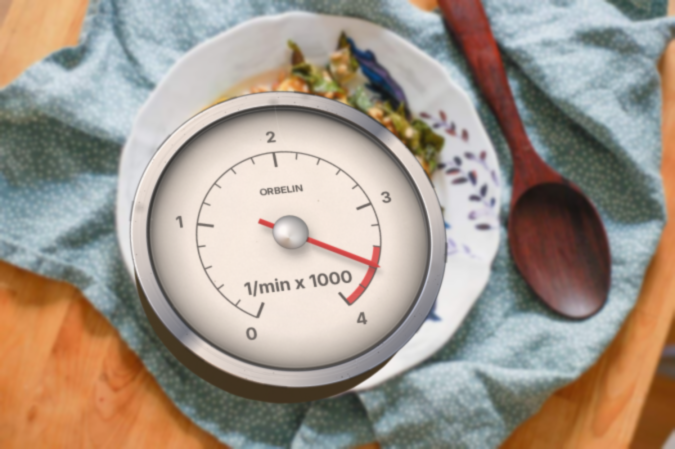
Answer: 3600; rpm
